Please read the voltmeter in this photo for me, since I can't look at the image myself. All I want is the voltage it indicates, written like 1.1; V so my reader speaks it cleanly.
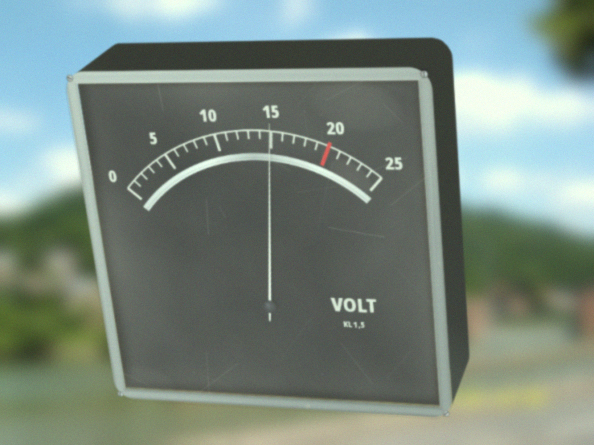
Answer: 15; V
